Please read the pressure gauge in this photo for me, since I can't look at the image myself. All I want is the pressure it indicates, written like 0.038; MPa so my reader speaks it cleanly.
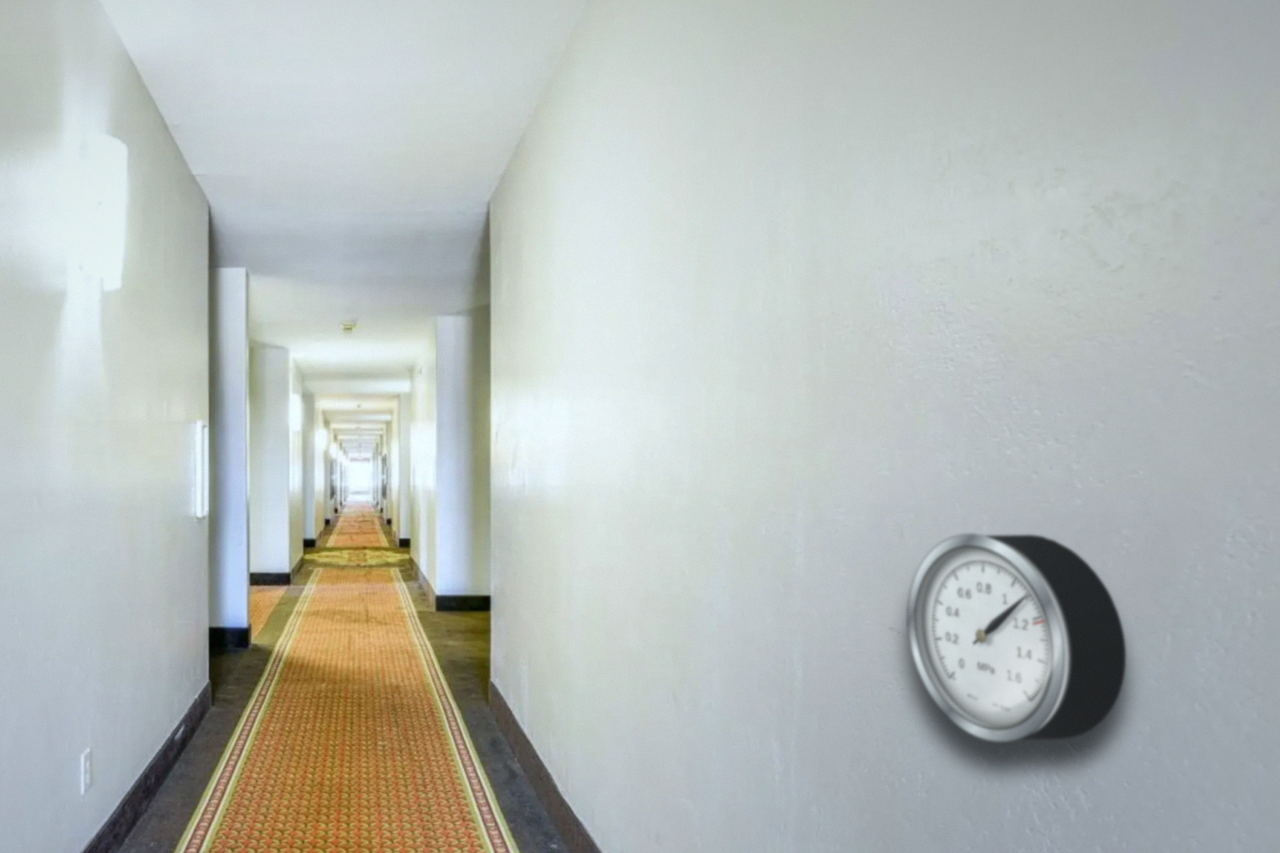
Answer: 1.1; MPa
